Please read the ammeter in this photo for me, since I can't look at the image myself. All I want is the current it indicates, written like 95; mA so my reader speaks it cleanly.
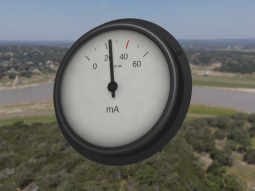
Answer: 25; mA
